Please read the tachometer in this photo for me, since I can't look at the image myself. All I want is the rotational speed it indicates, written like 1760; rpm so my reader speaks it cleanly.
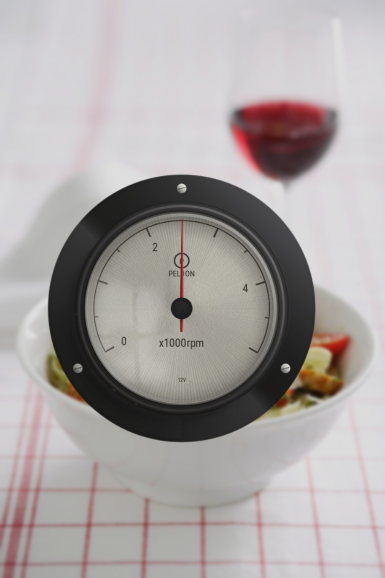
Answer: 2500; rpm
